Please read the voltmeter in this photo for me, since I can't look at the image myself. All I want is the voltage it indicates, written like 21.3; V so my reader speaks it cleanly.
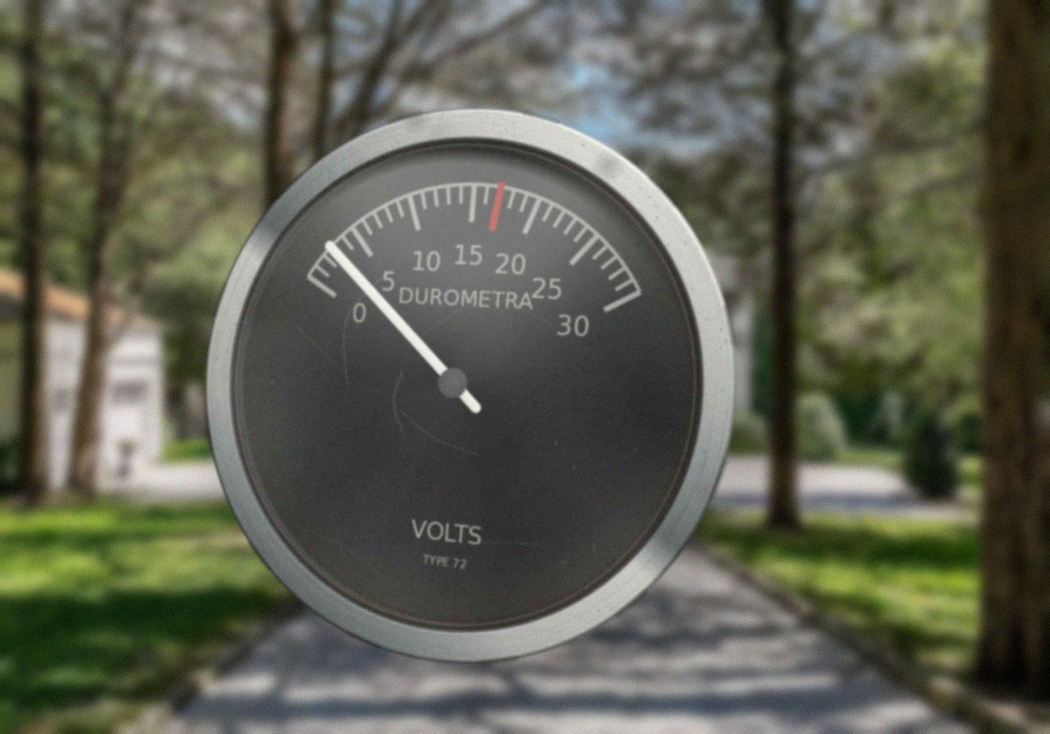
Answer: 3; V
